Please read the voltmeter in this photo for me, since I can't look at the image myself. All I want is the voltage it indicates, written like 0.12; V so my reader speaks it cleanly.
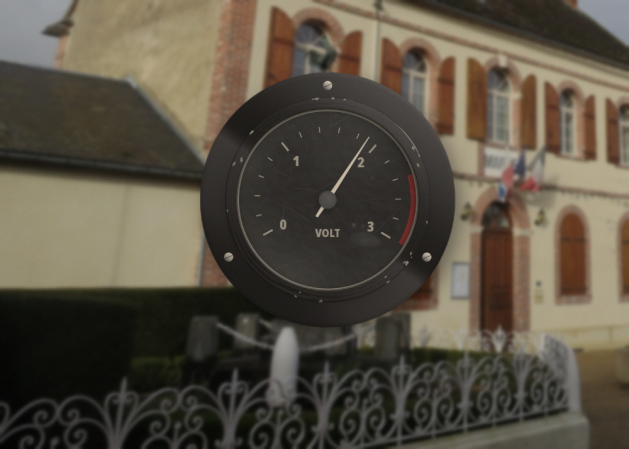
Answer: 1.9; V
